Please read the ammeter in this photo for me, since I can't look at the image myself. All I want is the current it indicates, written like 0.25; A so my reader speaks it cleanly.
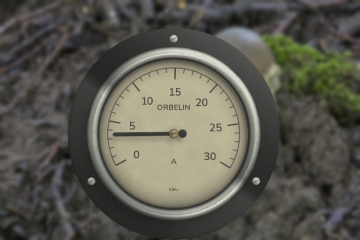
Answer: 3.5; A
